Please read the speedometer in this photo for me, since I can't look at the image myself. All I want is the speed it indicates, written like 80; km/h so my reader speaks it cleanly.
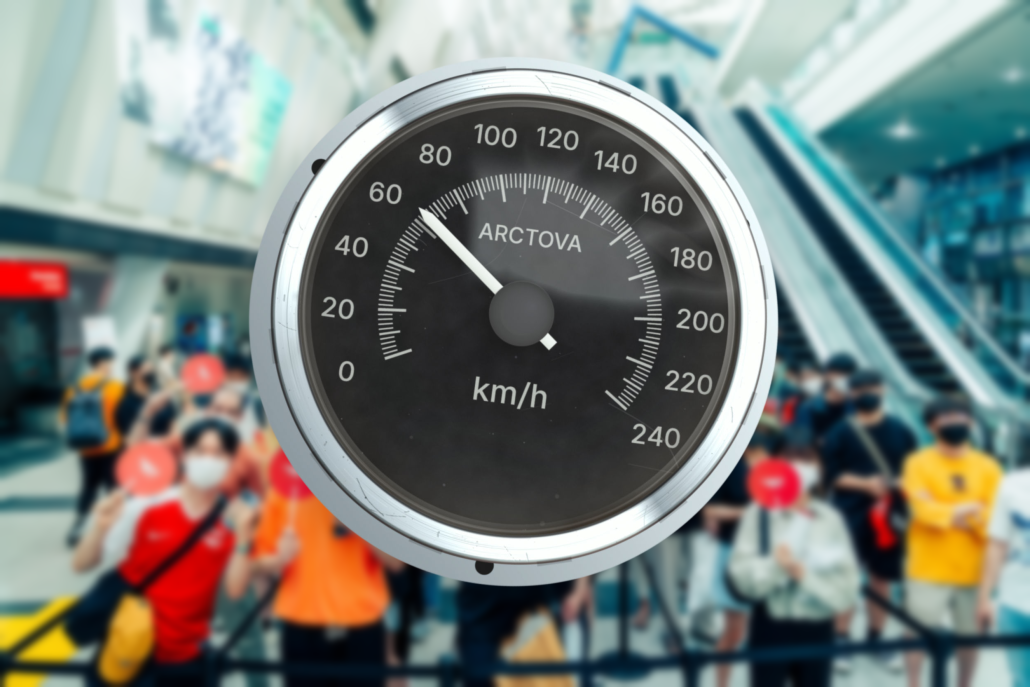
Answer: 64; km/h
